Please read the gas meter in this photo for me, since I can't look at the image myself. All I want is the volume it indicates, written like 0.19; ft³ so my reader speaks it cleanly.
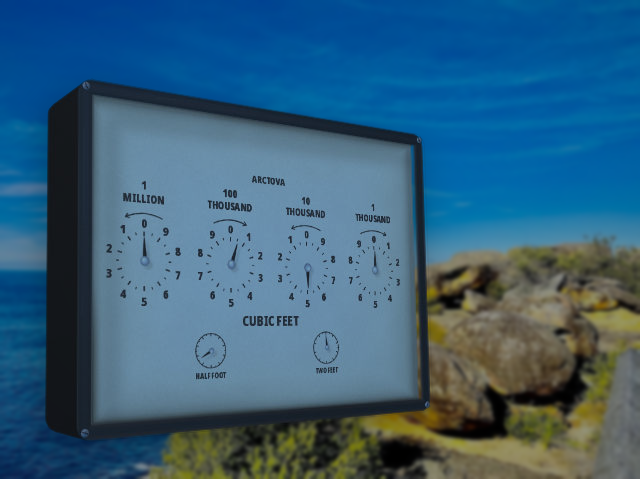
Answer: 5000; ft³
